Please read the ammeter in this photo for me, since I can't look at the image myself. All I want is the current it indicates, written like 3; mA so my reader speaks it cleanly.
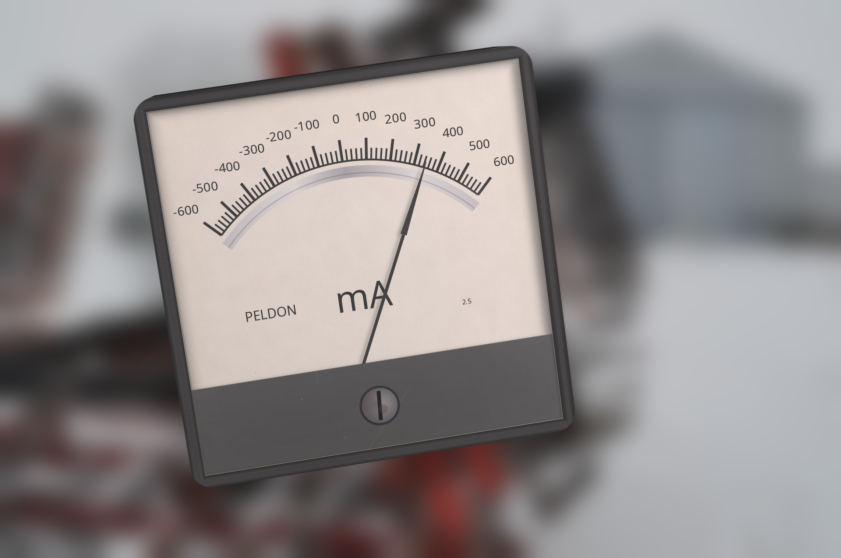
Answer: 340; mA
